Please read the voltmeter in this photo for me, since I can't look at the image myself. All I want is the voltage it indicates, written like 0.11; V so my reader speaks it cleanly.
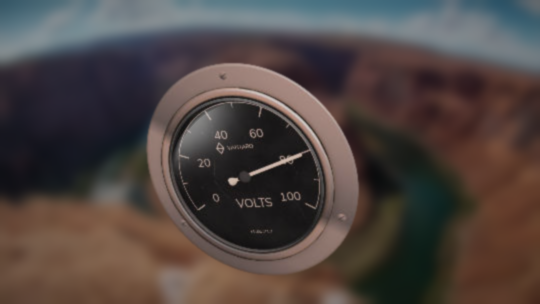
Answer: 80; V
